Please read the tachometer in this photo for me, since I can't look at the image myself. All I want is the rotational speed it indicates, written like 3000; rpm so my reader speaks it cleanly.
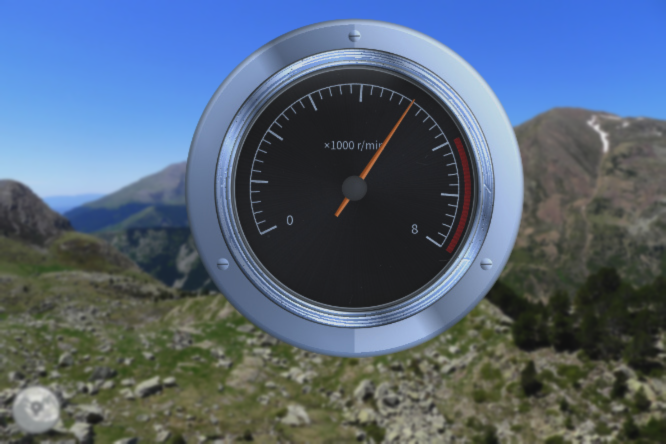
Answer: 5000; rpm
